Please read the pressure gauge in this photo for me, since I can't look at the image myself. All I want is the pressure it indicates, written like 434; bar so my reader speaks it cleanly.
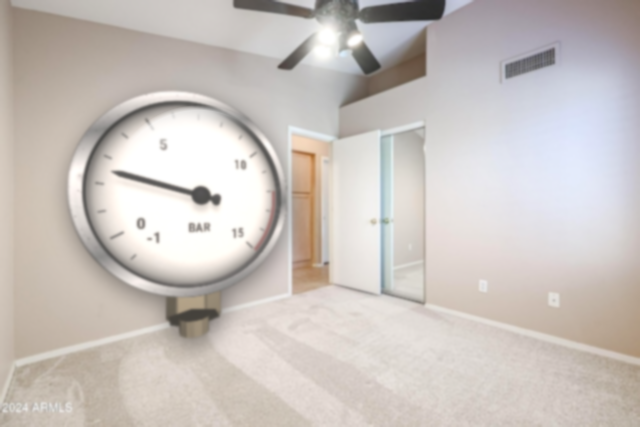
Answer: 2.5; bar
